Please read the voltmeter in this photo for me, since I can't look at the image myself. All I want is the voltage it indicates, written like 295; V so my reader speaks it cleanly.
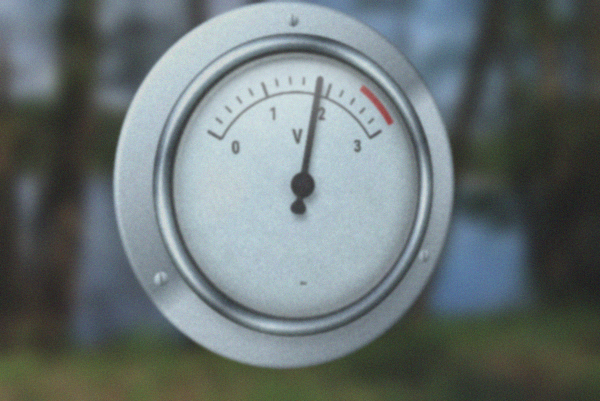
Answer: 1.8; V
